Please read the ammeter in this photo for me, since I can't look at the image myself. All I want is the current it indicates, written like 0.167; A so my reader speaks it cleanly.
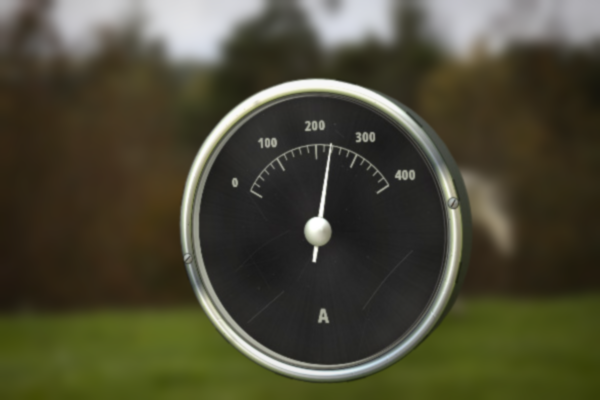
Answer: 240; A
